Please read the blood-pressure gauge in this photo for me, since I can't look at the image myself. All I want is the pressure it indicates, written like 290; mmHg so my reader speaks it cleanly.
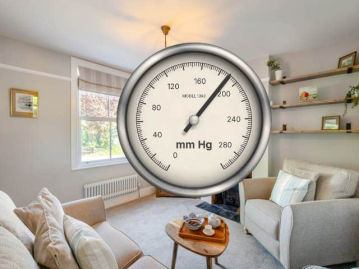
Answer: 190; mmHg
